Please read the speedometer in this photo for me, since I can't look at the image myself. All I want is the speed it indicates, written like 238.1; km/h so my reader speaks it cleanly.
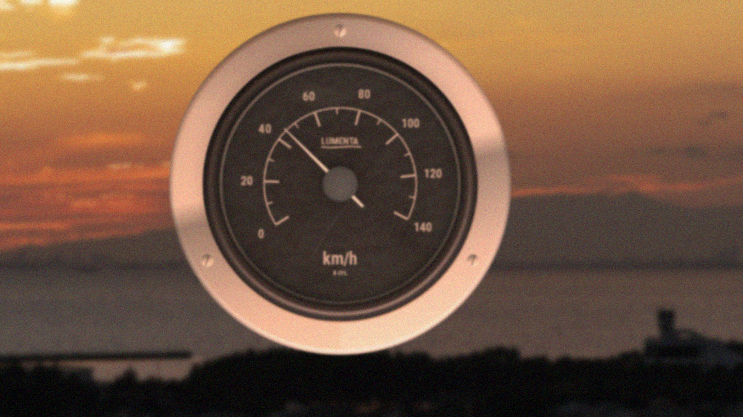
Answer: 45; km/h
